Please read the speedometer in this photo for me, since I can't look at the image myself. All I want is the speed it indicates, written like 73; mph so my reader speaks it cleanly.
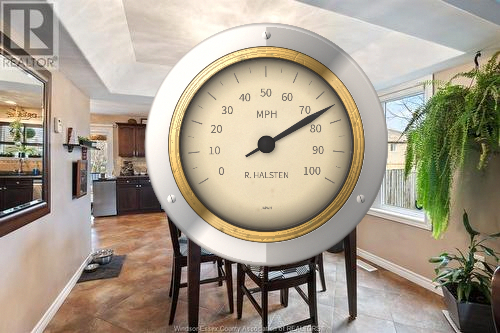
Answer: 75; mph
